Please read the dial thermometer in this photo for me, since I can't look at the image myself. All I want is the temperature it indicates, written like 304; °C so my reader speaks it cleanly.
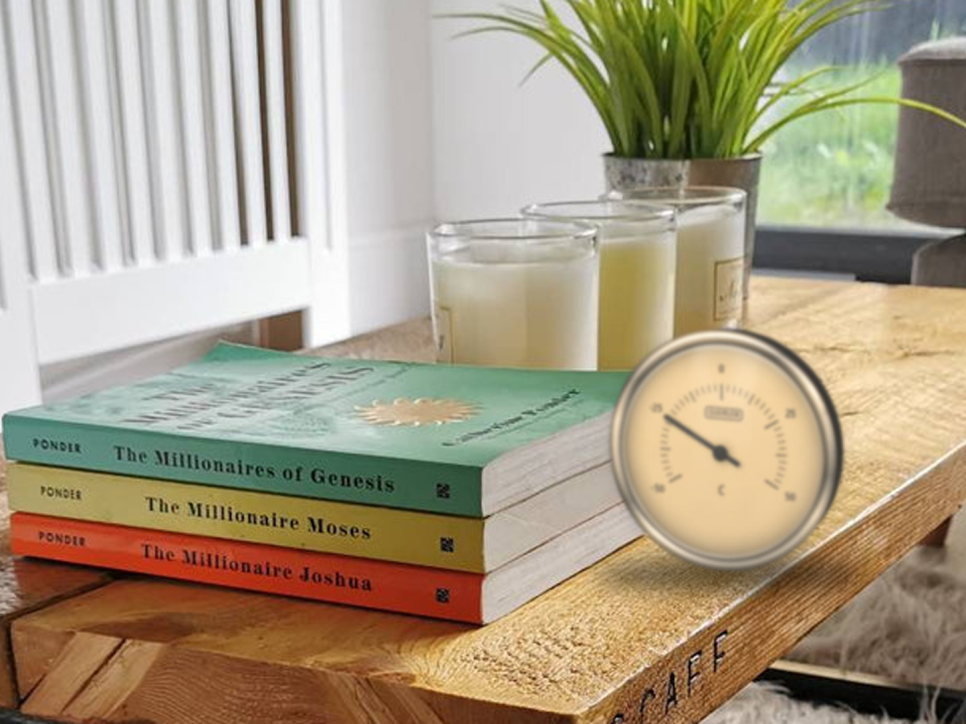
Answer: -25; °C
